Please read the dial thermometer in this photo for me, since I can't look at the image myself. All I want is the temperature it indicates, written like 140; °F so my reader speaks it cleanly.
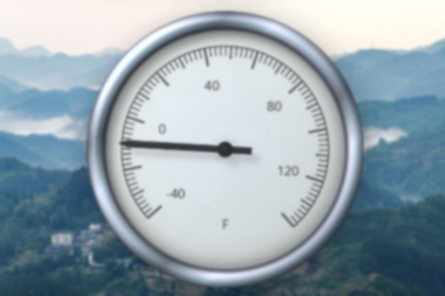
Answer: -10; °F
